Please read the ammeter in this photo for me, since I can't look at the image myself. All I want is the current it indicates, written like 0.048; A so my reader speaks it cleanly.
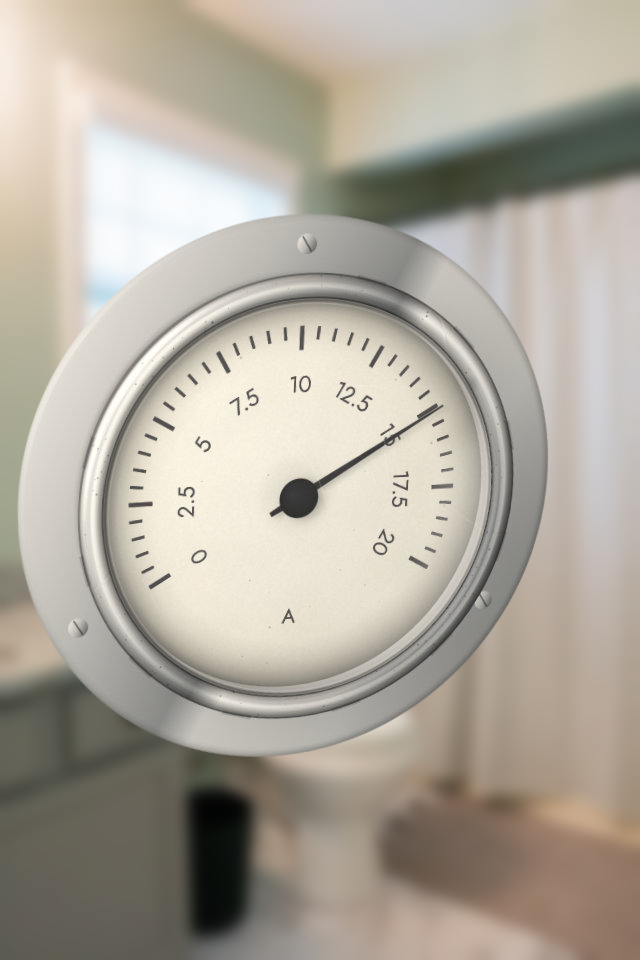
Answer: 15; A
